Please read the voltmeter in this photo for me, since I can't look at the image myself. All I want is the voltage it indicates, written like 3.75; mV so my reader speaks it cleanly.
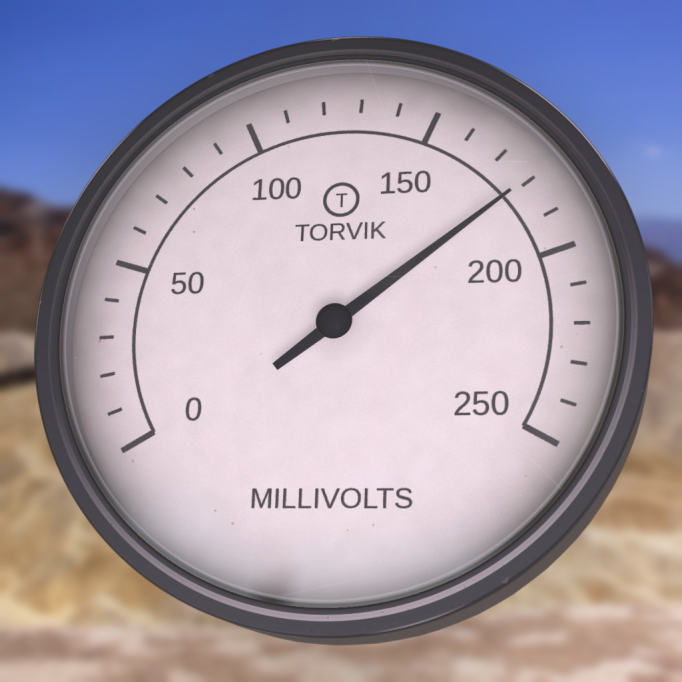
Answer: 180; mV
